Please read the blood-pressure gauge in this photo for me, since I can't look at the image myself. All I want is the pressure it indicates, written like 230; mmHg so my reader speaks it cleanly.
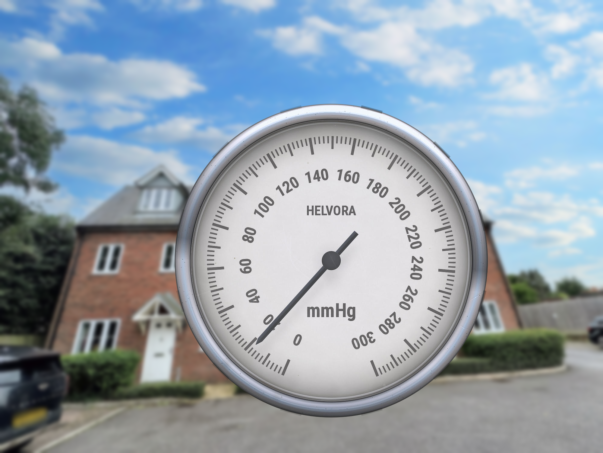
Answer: 18; mmHg
